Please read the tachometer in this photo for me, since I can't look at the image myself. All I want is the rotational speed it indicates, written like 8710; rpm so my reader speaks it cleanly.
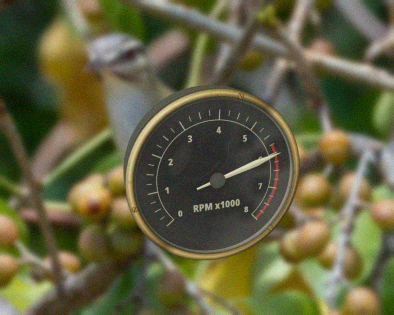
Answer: 6000; rpm
